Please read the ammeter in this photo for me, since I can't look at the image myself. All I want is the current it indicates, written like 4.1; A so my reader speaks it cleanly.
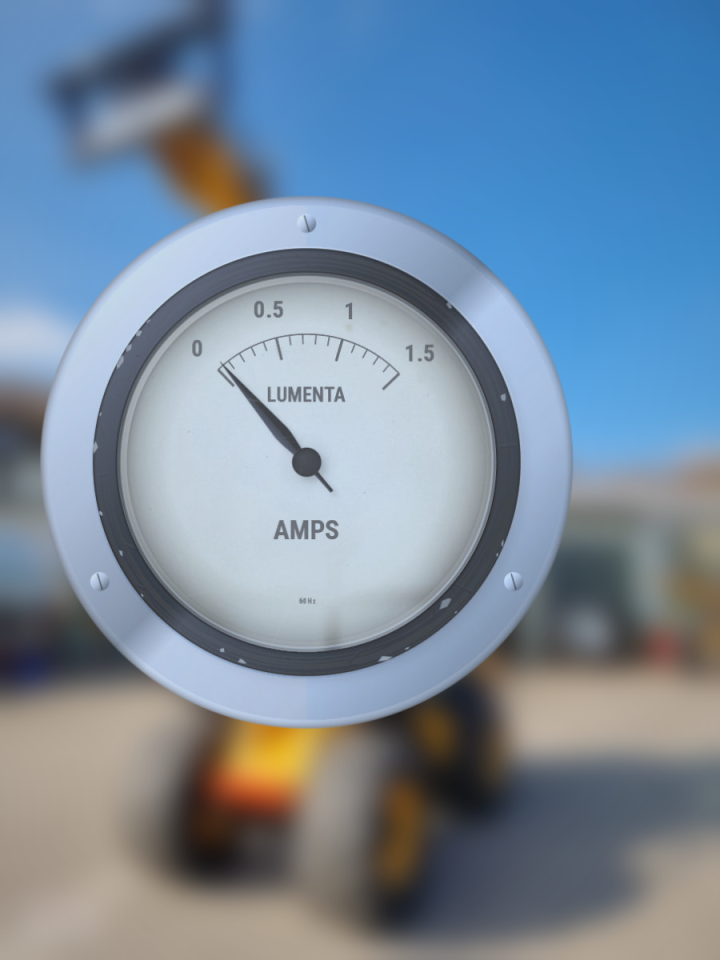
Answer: 0.05; A
